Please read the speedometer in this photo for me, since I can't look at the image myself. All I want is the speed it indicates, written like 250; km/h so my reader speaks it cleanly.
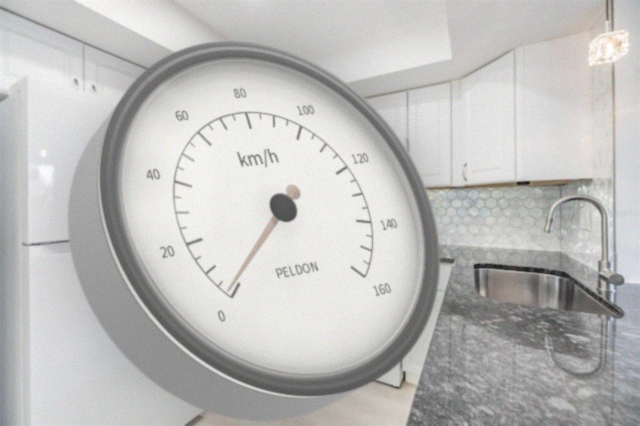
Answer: 2.5; km/h
